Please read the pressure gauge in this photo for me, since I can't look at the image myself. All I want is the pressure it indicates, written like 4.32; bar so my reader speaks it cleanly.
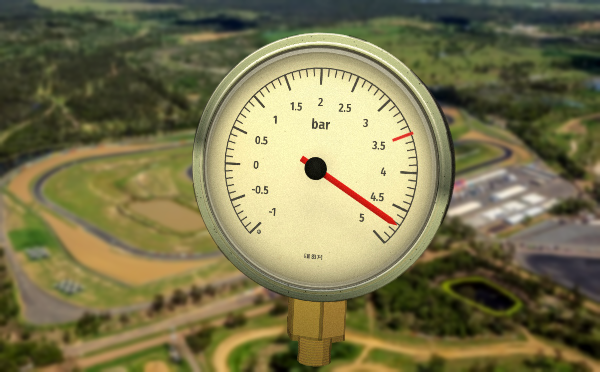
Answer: 4.7; bar
